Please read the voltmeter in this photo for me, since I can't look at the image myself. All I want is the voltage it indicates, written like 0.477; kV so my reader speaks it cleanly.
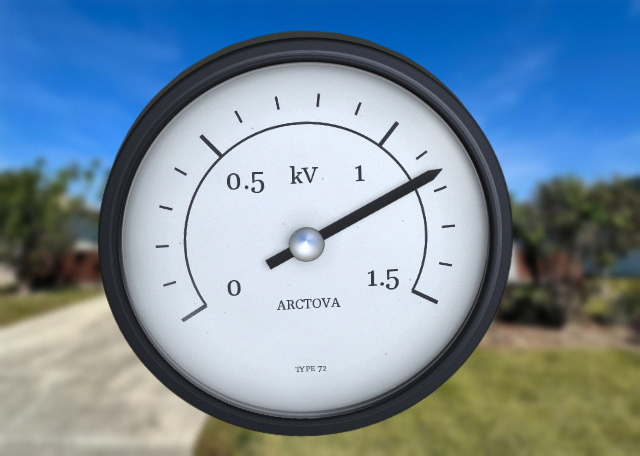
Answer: 1.15; kV
